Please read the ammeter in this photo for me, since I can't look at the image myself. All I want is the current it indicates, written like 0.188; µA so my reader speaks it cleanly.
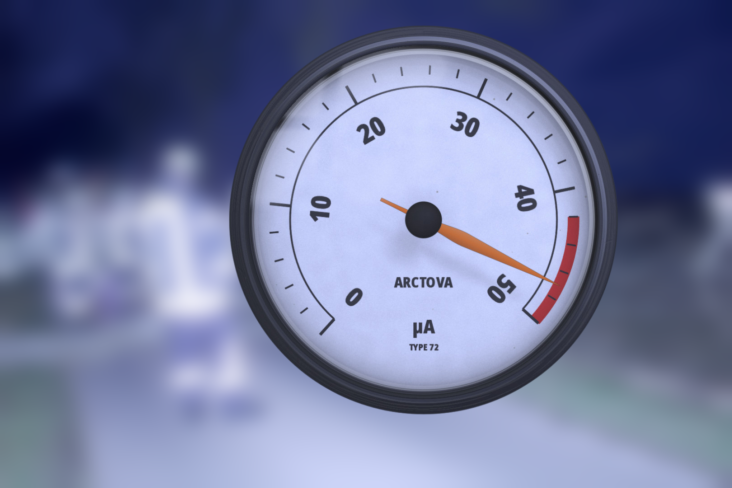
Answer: 47; µA
